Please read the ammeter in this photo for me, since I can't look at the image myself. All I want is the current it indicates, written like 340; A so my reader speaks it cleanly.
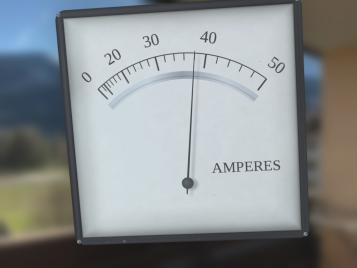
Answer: 38; A
